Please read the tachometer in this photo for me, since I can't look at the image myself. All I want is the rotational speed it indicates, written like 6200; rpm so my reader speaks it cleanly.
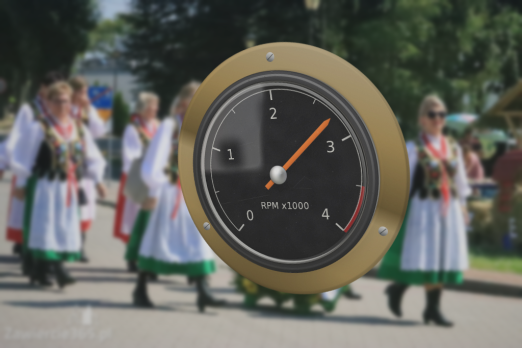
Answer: 2750; rpm
